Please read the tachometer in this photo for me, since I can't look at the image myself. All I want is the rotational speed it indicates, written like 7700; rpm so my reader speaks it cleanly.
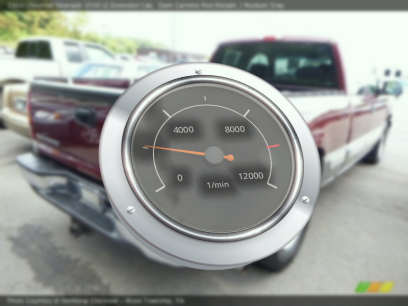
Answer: 2000; rpm
